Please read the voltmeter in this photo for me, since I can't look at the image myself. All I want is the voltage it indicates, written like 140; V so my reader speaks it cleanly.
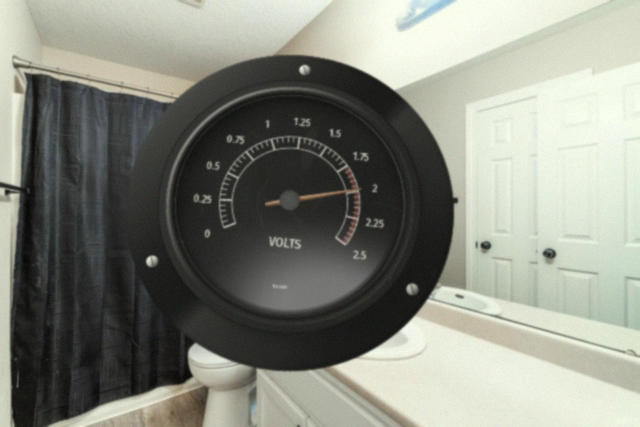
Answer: 2; V
